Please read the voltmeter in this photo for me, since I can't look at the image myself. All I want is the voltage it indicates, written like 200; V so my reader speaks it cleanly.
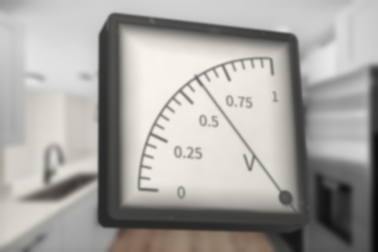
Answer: 0.6; V
